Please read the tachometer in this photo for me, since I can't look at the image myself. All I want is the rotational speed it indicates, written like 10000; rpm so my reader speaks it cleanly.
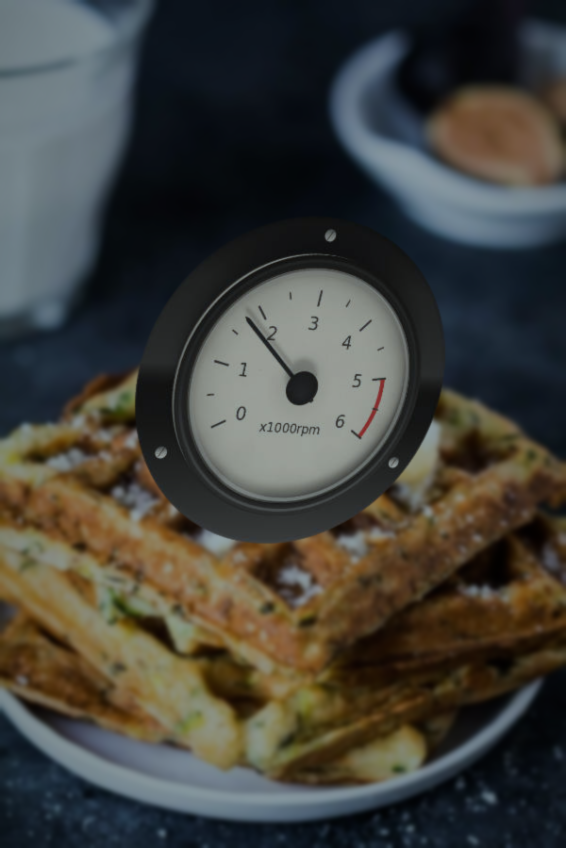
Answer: 1750; rpm
